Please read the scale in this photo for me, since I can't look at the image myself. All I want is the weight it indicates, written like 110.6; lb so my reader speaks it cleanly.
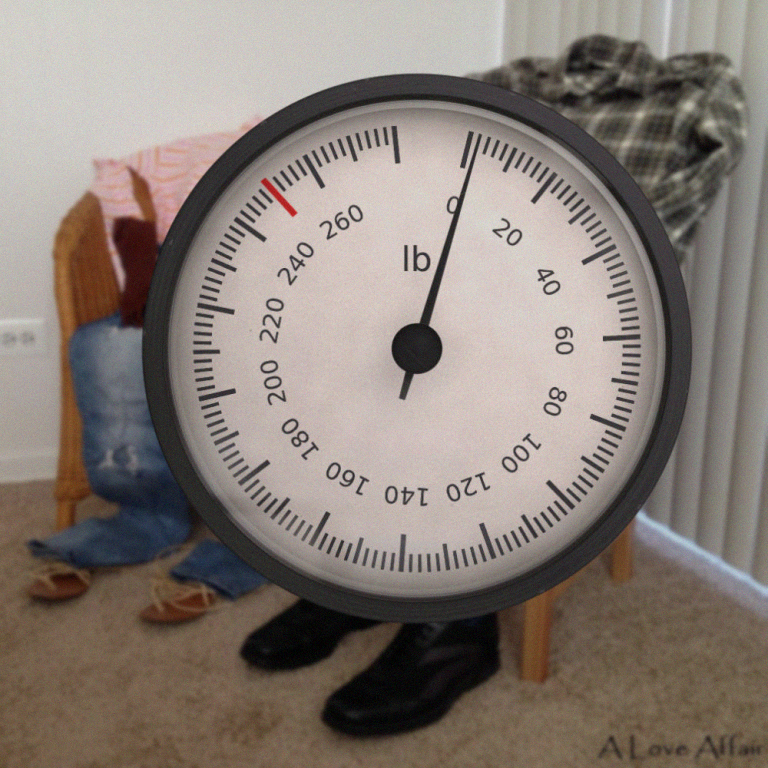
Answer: 2; lb
